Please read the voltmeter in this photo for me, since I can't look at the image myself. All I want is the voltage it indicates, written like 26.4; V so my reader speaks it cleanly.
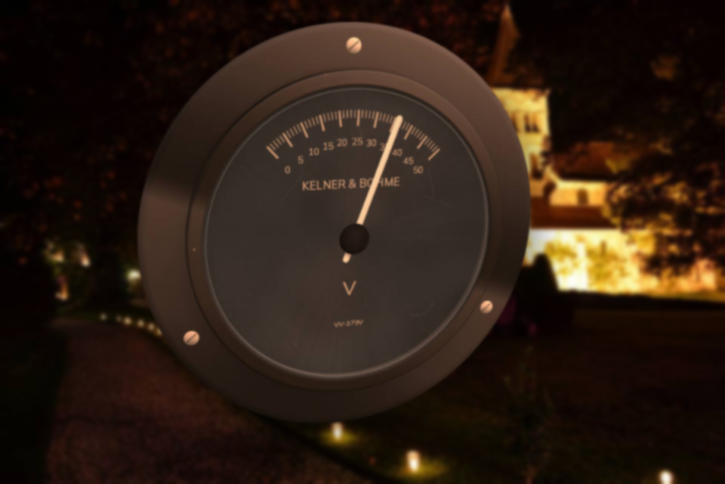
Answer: 35; V
